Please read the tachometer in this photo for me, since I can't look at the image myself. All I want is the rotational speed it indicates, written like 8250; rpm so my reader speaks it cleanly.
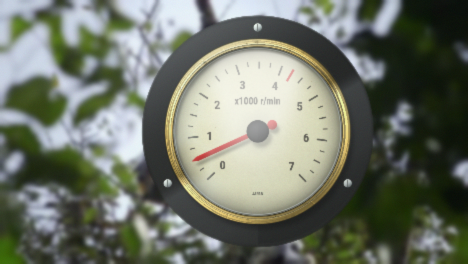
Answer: 500; rpm
